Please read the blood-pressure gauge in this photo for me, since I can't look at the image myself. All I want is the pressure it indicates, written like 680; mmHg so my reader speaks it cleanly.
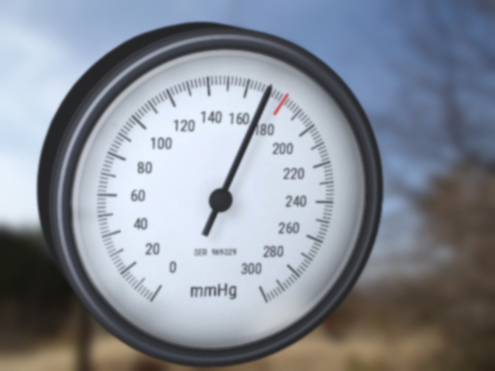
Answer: 170; mmHg
